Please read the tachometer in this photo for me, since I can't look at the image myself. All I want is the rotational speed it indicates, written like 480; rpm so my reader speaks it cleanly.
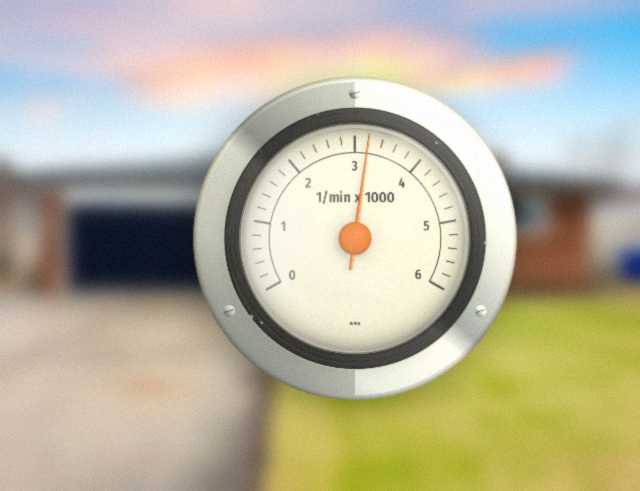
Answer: 3200; rpm
